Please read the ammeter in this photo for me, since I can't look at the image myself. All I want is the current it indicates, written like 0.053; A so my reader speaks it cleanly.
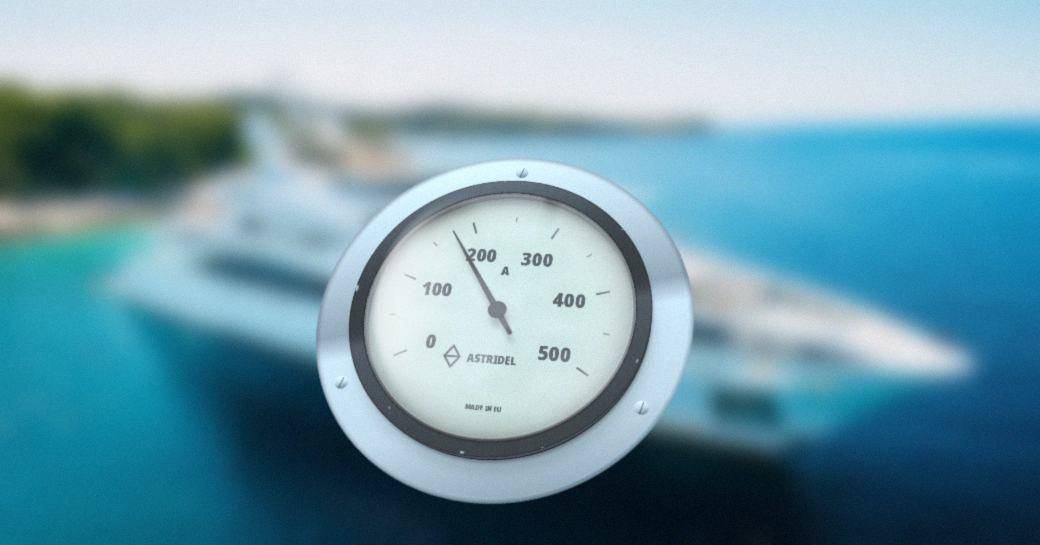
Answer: 175; A
